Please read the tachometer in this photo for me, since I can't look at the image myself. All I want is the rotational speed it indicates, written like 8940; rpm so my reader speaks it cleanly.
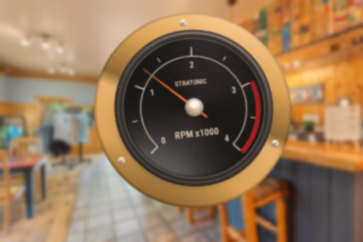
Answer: 1250; rpm
